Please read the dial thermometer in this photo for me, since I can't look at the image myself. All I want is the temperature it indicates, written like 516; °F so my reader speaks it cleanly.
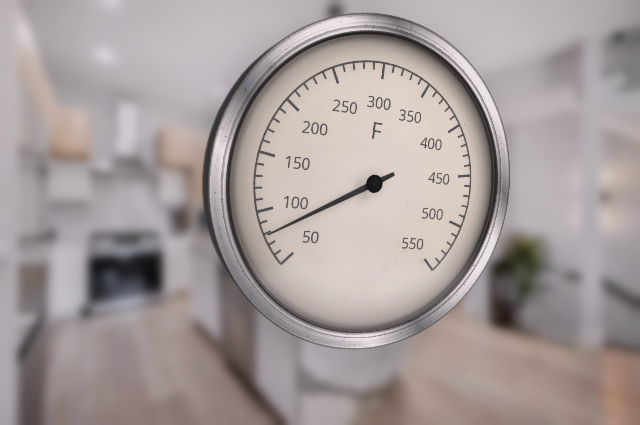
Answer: 80; °F
